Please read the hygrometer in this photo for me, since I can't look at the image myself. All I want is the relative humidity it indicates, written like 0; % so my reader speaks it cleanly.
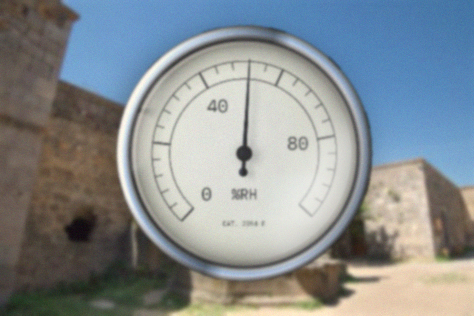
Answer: 52; %
